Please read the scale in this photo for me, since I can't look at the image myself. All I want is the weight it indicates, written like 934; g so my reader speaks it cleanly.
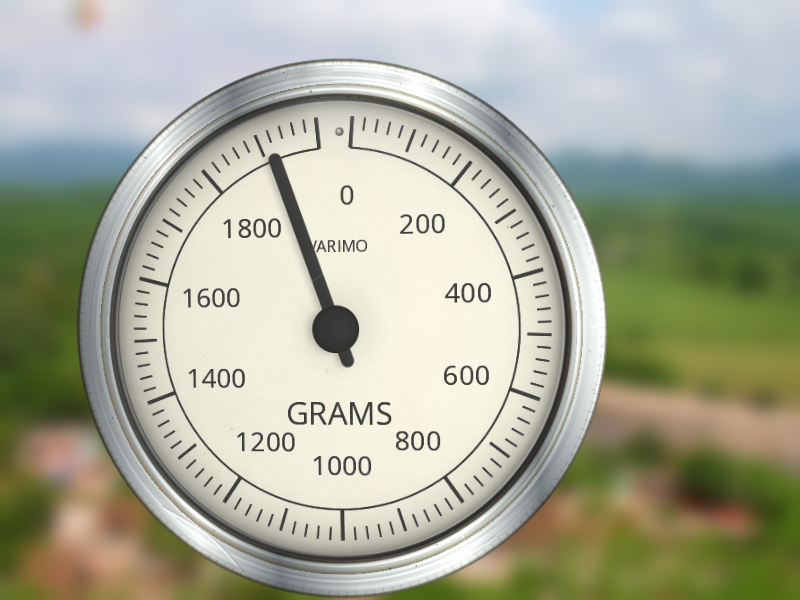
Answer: 1920; g
